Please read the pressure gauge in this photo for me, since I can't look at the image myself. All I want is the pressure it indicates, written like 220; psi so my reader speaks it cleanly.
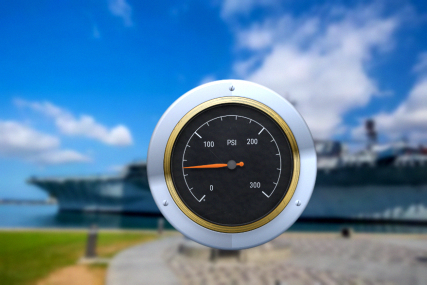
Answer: 50; psi
